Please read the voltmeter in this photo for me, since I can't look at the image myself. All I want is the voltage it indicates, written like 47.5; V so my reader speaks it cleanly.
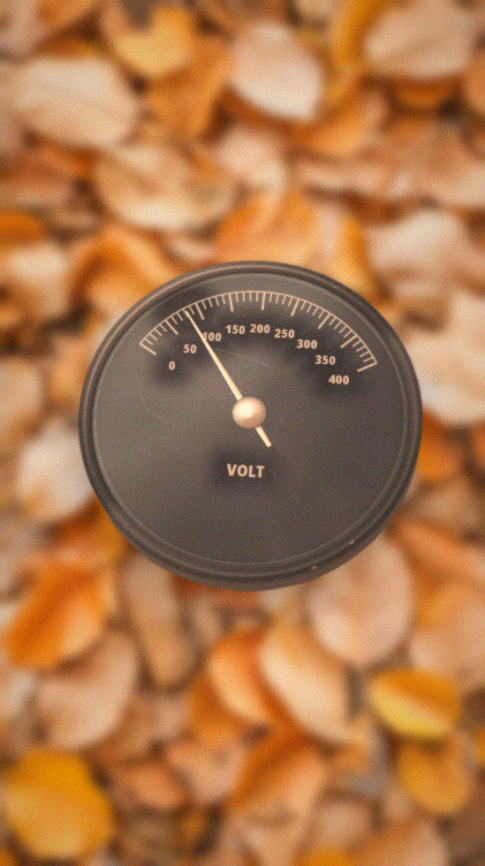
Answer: 80; V
